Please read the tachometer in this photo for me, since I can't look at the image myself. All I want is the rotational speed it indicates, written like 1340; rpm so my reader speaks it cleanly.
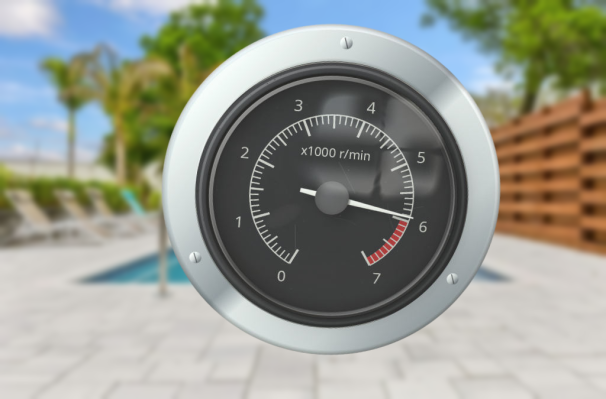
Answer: 5900; rpm
